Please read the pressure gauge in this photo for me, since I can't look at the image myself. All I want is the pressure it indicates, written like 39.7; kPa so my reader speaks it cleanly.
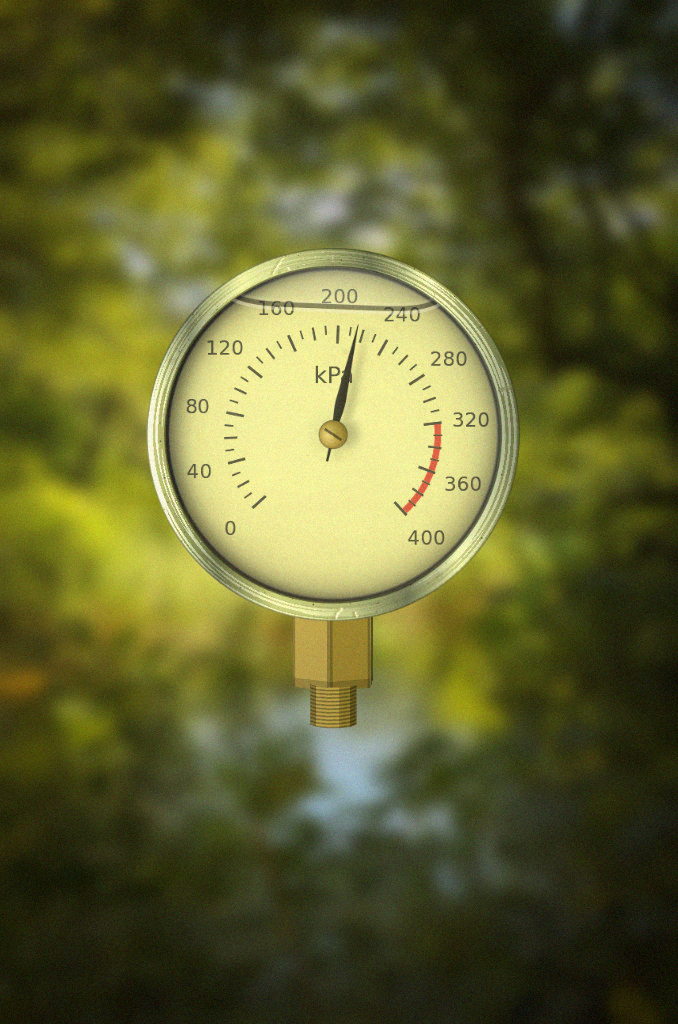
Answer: 215; kPa
